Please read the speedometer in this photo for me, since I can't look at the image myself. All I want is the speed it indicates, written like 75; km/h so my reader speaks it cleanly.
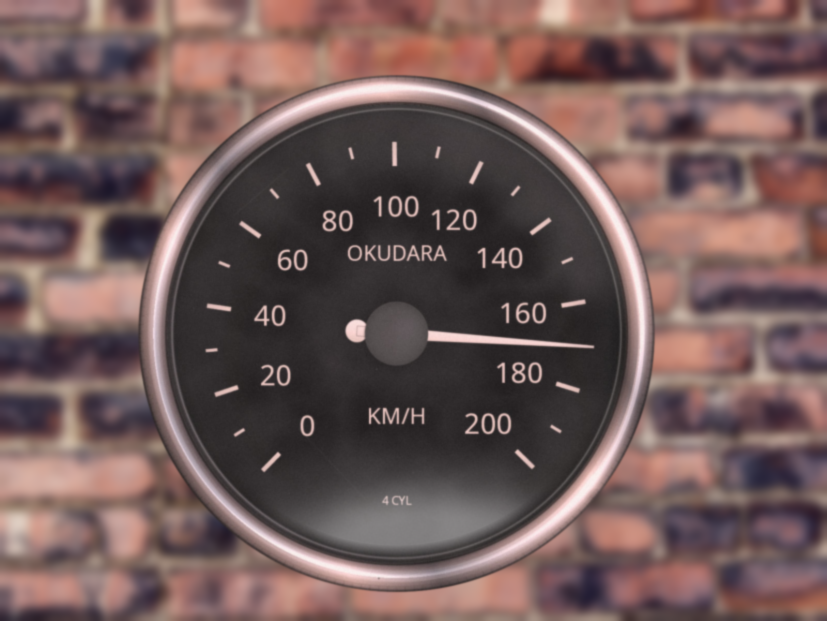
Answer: 170; km/h
